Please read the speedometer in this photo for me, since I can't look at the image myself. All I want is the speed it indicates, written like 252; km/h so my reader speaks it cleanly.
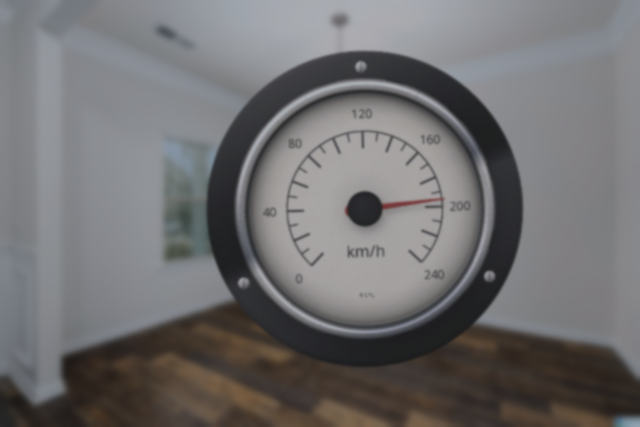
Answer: 195; km/h
